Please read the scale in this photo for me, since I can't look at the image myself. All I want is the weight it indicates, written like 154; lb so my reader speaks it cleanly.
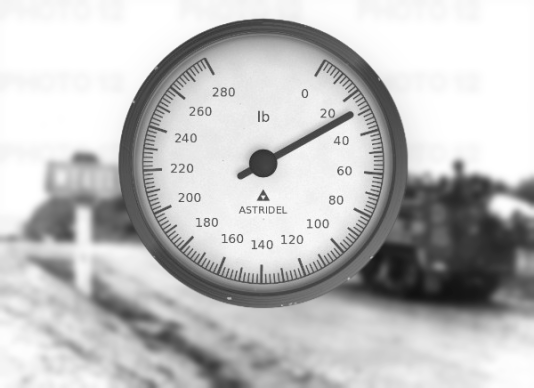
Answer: 28; lb
